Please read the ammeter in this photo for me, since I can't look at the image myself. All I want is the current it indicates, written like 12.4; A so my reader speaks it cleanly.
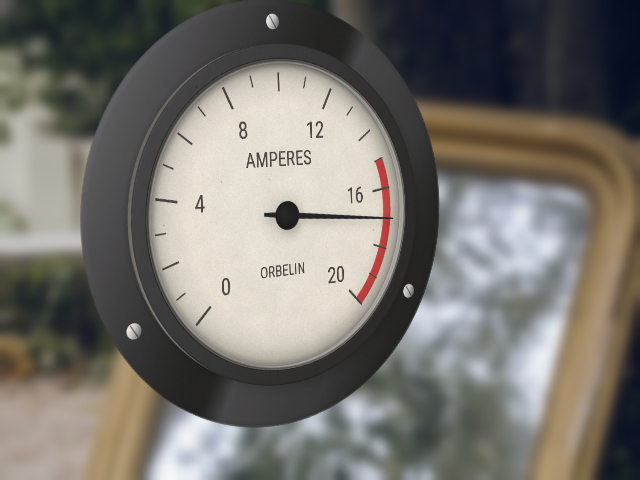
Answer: 17; A
